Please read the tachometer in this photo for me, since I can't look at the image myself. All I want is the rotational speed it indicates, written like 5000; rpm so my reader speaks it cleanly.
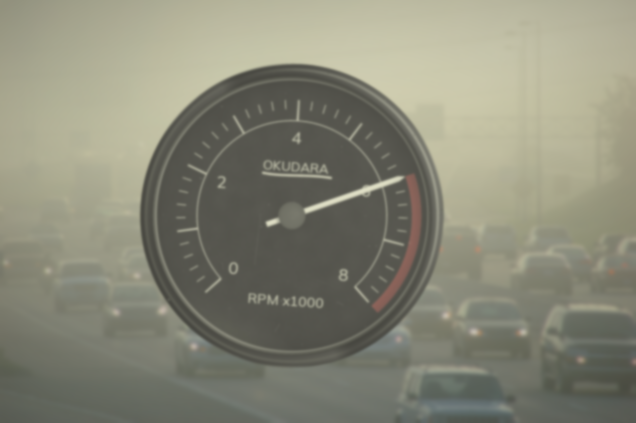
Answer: 6000; rpm
